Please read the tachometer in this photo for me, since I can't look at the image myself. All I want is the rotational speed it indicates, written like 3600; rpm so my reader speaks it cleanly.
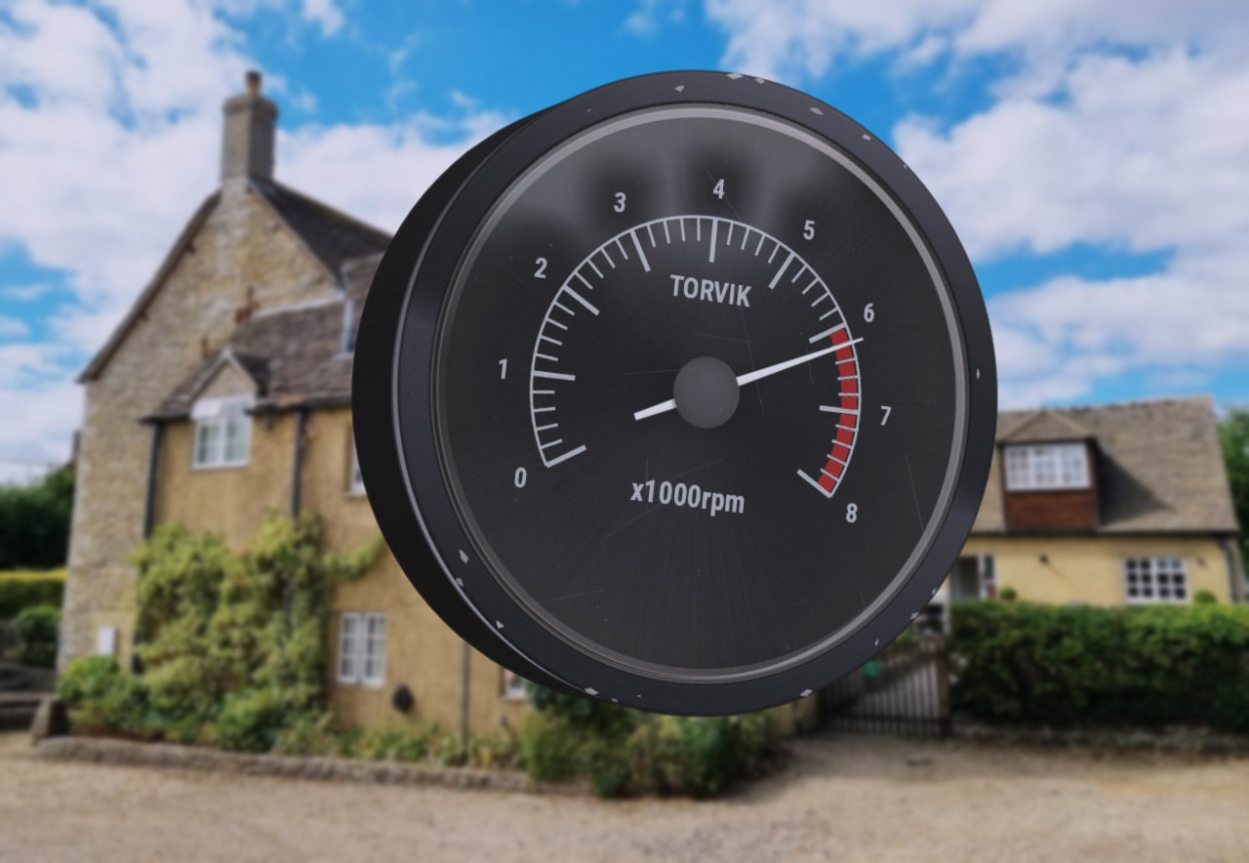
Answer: 6200; rpm
